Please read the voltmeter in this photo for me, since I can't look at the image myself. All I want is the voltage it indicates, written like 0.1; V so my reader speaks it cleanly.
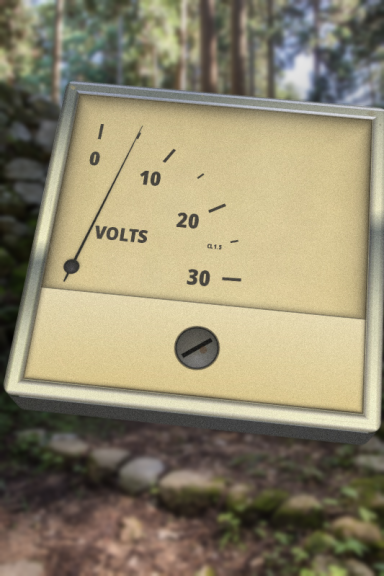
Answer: 5; V
